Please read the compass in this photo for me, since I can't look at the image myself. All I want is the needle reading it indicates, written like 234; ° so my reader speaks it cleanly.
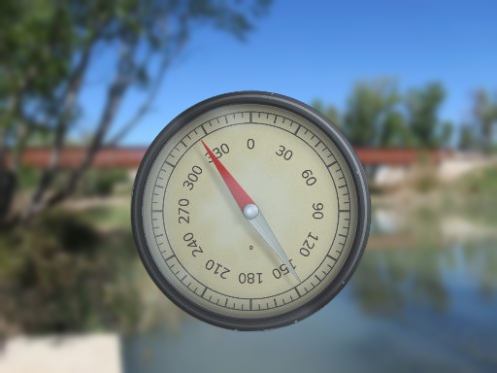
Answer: 325; °
